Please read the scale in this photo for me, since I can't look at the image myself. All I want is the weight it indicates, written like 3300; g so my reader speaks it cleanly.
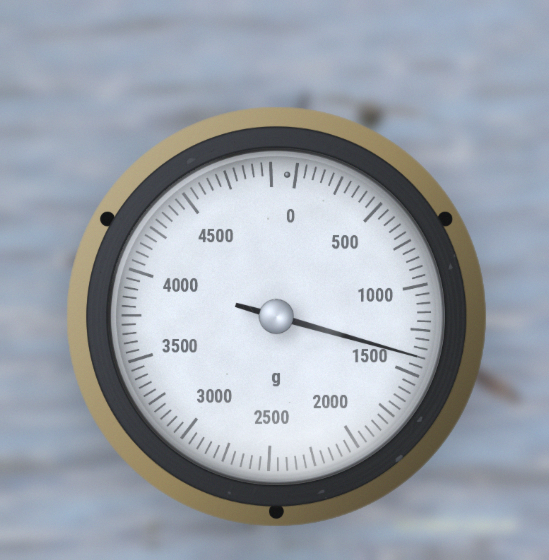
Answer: 1400; g
